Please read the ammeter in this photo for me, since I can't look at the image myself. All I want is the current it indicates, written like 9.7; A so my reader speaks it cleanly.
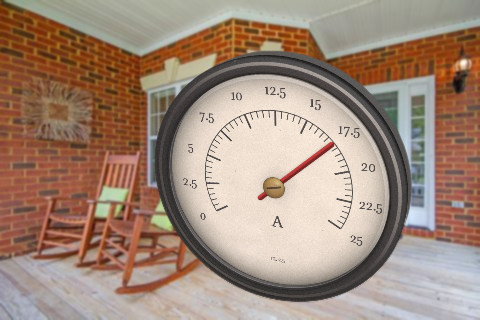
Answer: 17.5; A
